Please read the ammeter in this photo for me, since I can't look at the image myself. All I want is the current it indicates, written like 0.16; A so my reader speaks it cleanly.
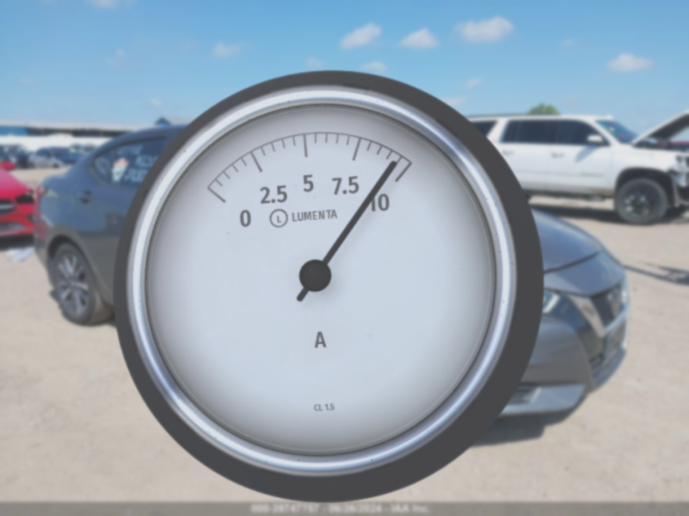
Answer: 9.5; A
